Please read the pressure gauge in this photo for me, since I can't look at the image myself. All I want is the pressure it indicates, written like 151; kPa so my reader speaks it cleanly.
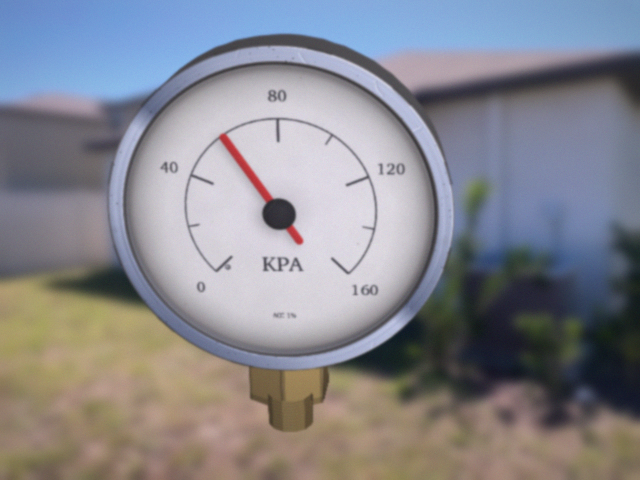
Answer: 60; kPa
